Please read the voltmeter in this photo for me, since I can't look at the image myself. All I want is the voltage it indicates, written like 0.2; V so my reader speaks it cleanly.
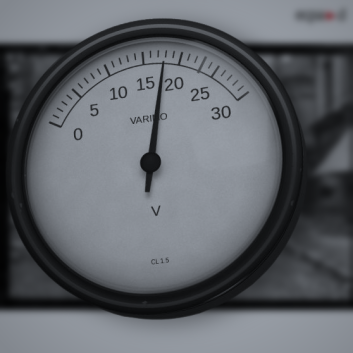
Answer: 18; V
